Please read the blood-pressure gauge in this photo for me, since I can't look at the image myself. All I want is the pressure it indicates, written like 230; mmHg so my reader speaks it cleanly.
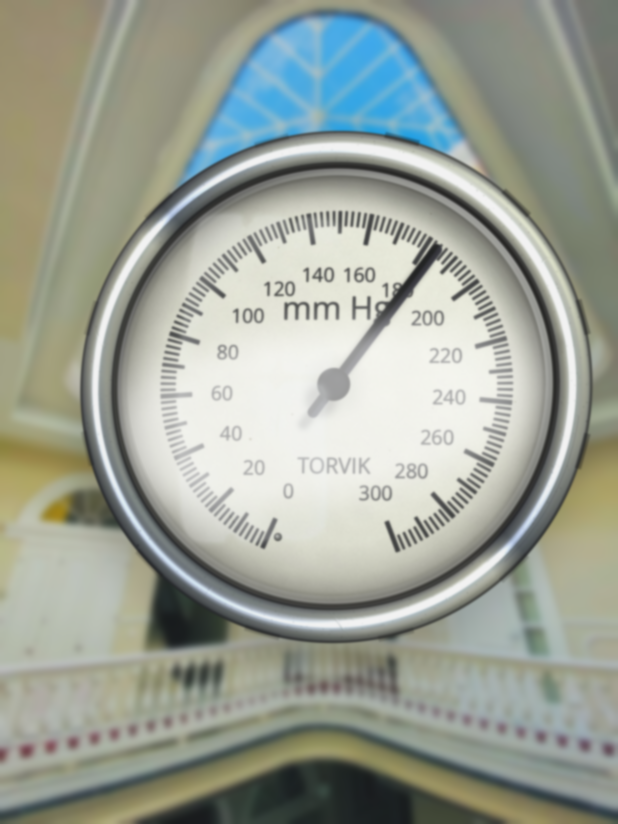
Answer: 184; mmHg
